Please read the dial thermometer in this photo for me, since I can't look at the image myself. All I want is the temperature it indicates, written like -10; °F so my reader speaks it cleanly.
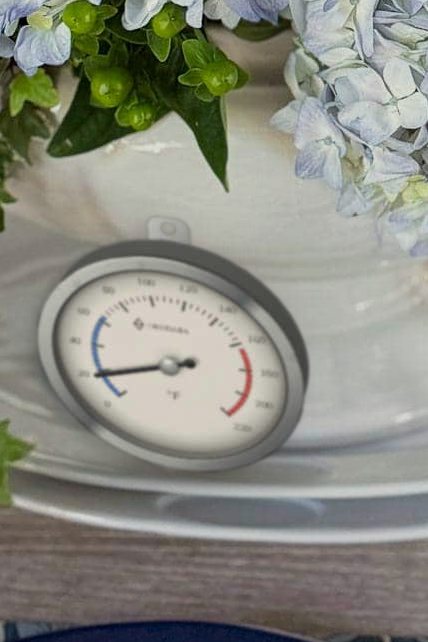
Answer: 20; °F
